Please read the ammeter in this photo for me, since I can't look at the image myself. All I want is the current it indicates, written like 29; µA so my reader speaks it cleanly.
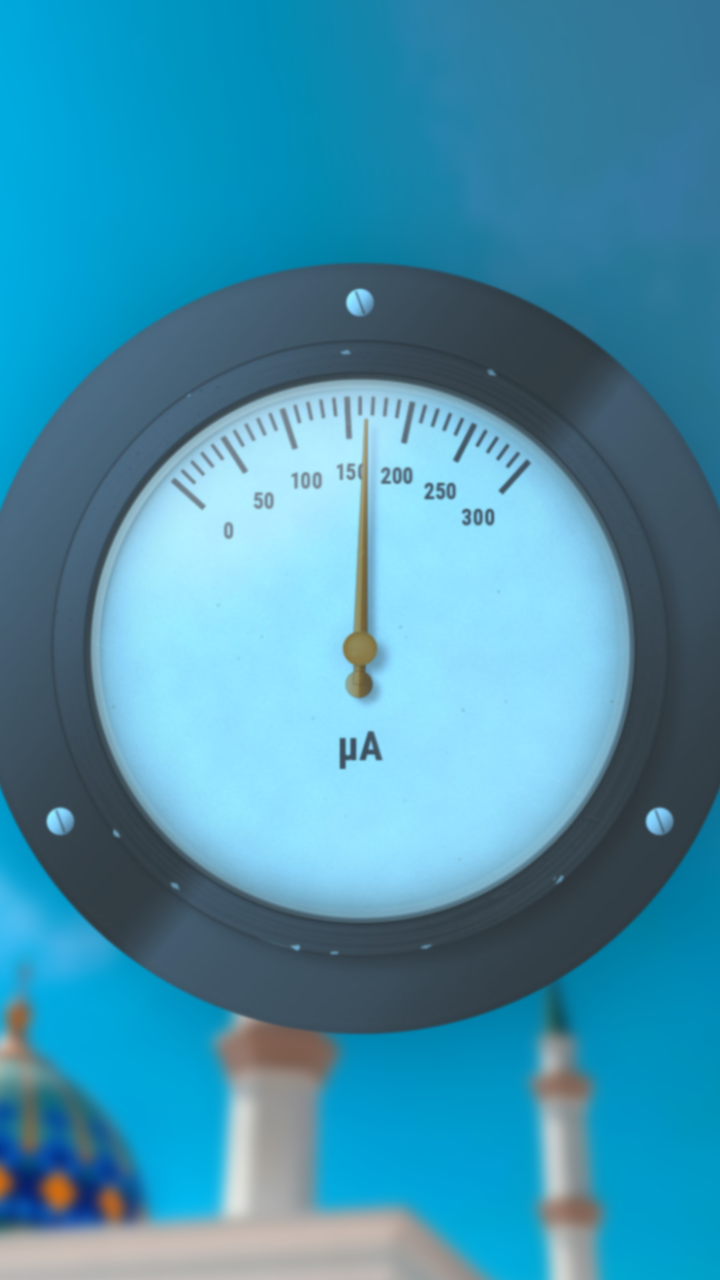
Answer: 165; µA
